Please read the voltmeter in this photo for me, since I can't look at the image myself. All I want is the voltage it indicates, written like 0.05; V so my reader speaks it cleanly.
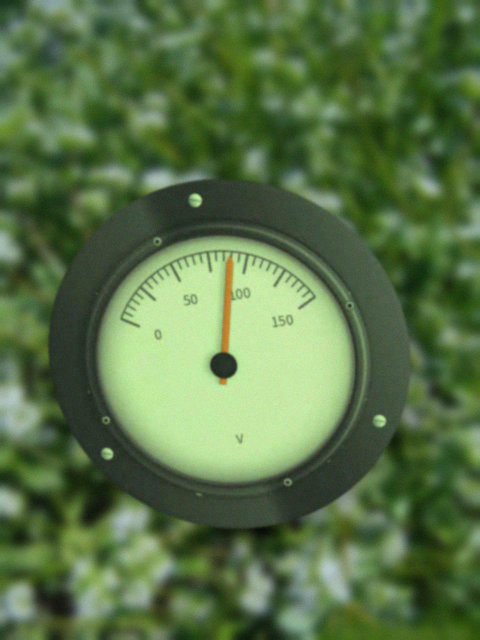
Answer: 90; V
